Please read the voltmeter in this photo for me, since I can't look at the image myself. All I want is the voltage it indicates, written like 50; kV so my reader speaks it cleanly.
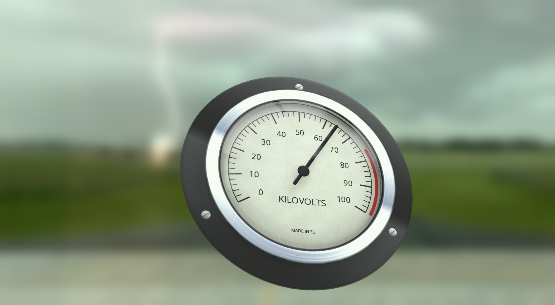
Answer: 64; kV
